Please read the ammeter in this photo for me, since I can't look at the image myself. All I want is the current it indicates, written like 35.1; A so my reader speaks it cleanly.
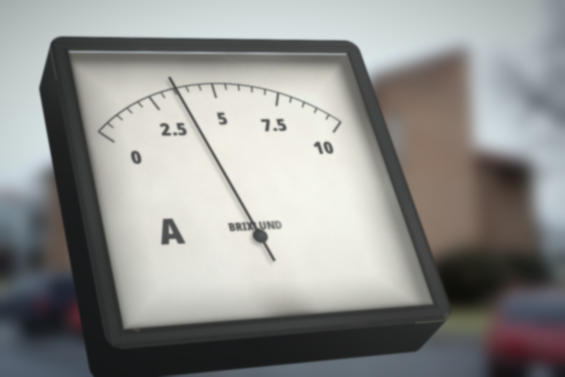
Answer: 3.5; A
